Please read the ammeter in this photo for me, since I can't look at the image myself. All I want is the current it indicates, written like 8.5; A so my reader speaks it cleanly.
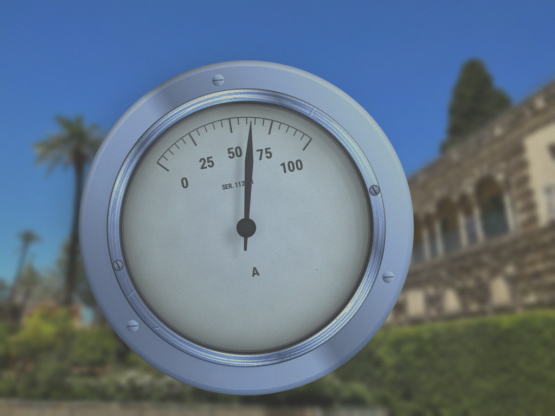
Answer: 62.5; A
